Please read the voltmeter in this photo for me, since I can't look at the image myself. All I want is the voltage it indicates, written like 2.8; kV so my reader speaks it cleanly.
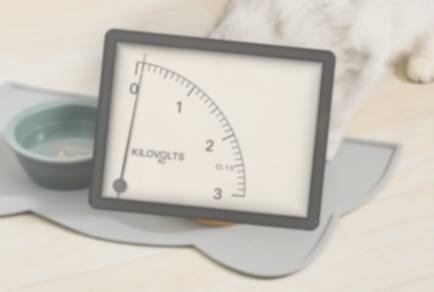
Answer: 0.1; kV
